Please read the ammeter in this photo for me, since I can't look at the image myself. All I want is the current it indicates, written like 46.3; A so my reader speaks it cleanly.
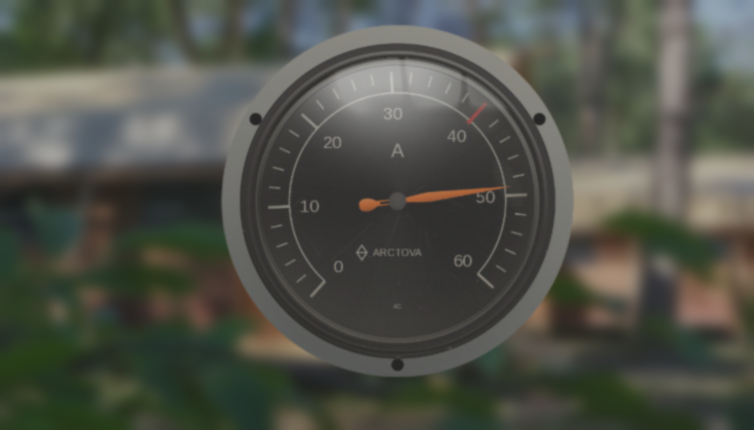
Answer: 49; A
